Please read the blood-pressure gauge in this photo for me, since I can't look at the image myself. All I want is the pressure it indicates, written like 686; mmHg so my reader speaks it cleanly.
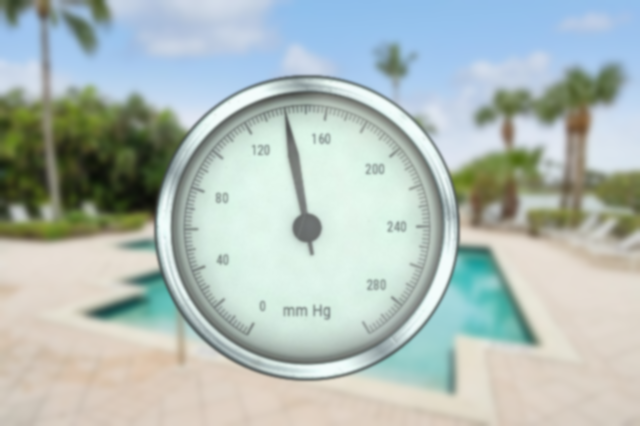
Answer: 140; mmHg
